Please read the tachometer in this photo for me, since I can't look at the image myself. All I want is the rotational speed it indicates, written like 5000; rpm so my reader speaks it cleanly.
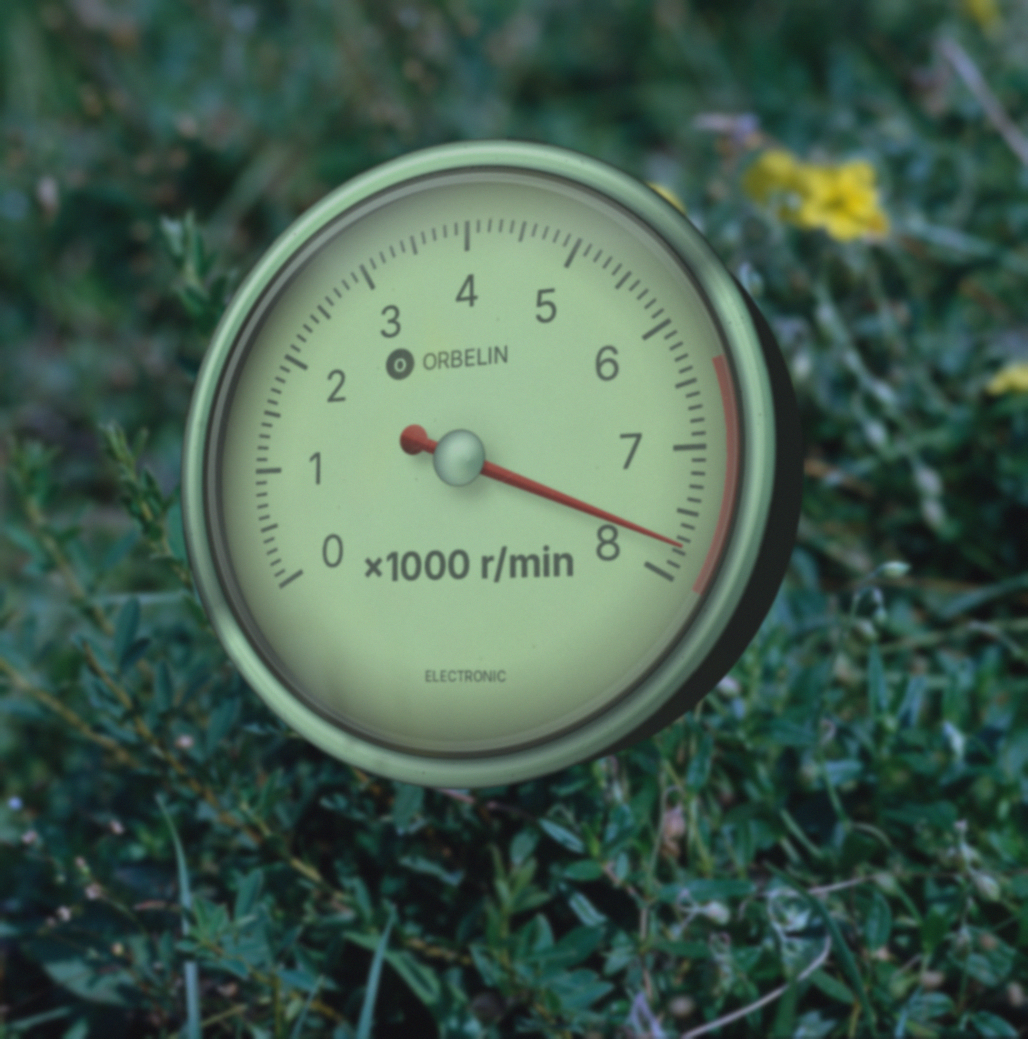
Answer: 7750; rpm
